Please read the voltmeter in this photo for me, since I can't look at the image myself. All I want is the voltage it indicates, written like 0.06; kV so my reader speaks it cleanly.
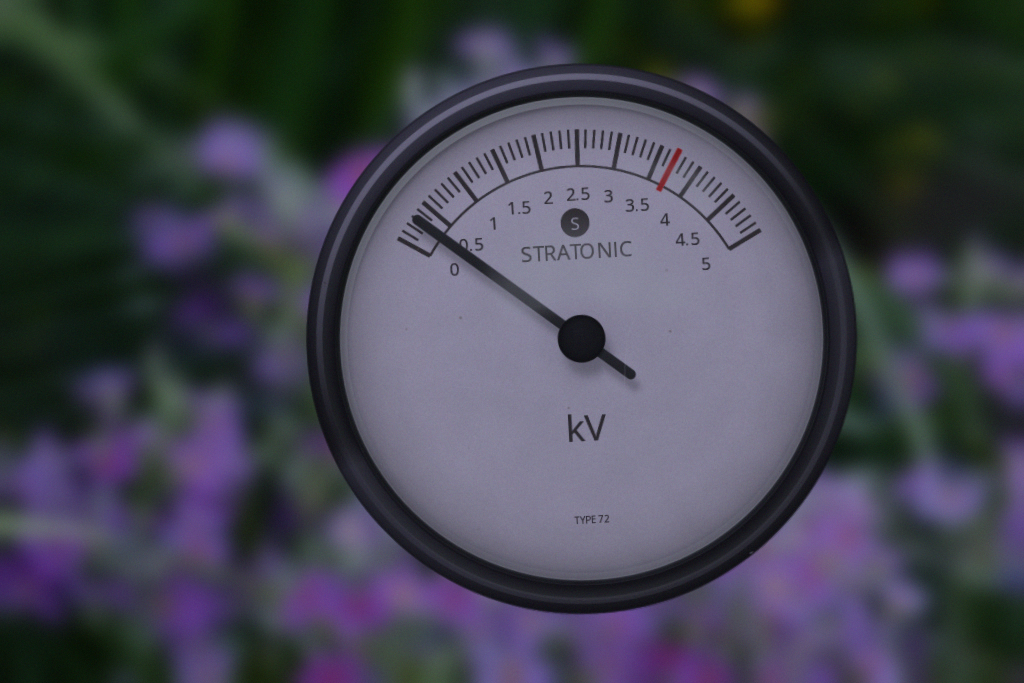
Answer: 0.3; kV
